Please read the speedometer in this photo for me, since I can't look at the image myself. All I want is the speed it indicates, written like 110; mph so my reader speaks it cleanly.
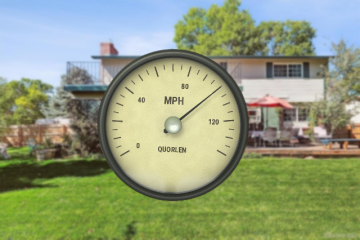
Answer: 100; mph
